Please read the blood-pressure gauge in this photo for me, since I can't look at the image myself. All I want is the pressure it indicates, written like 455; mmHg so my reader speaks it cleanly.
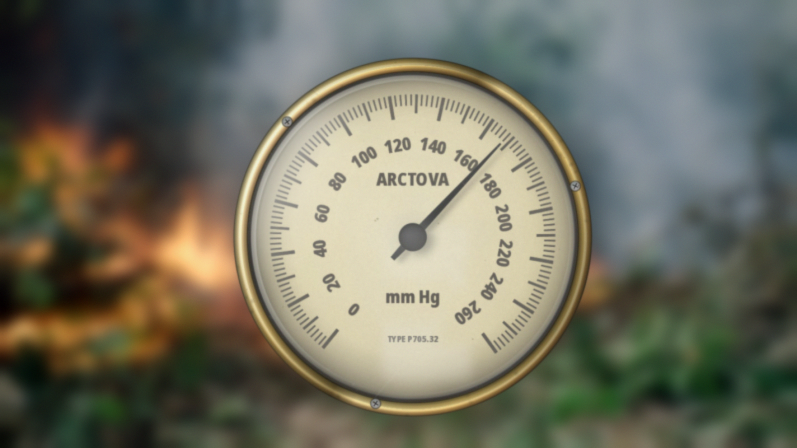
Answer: 168; mmHg
